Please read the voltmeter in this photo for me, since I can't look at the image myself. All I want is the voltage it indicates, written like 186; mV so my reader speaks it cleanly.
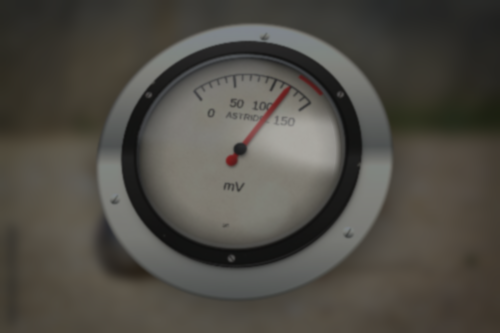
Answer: 120; mV
